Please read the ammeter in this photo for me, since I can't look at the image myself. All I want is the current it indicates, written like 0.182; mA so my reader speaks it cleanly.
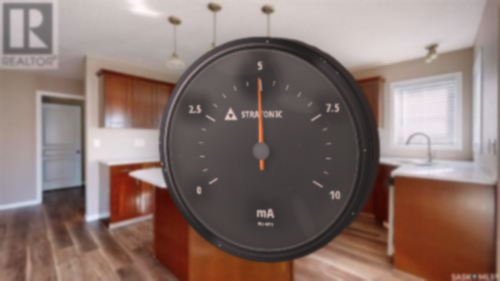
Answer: 5; mA
